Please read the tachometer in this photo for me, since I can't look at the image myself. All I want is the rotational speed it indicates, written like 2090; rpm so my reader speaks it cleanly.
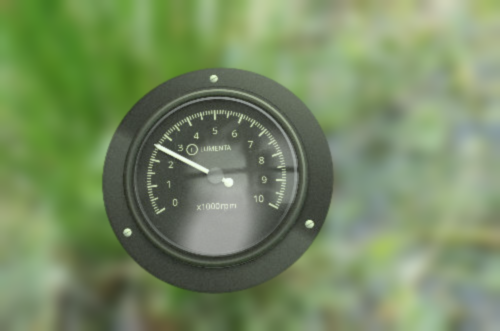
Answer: 2500; rpm
